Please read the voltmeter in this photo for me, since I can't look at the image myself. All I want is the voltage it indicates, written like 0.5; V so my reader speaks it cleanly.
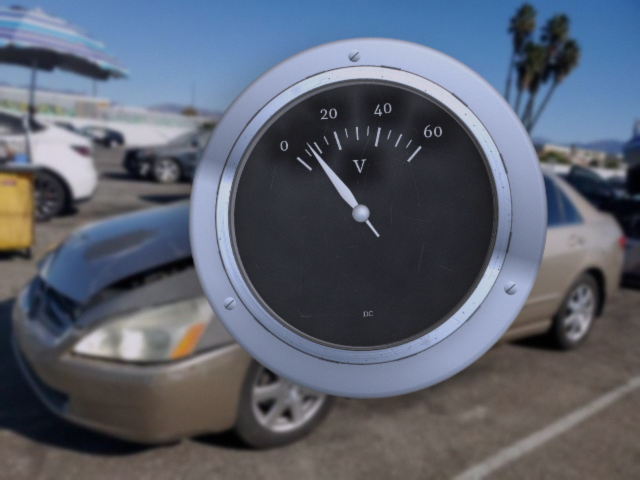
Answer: 7.5; V
